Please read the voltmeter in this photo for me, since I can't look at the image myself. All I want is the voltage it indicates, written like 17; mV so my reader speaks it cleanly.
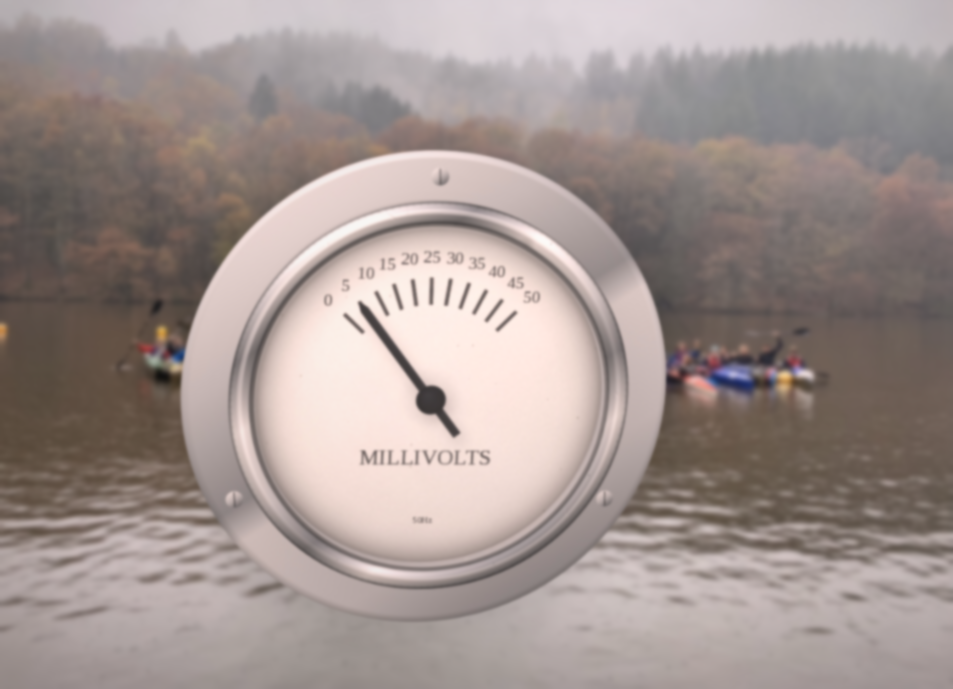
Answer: 5; mV
